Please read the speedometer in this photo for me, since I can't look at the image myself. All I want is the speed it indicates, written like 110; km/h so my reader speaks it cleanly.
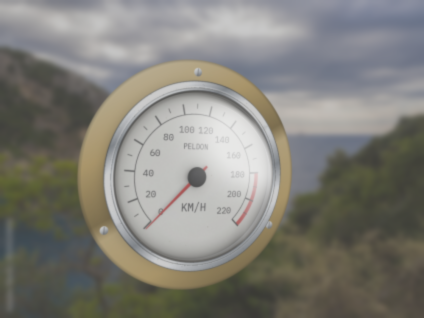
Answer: 0; km/h
